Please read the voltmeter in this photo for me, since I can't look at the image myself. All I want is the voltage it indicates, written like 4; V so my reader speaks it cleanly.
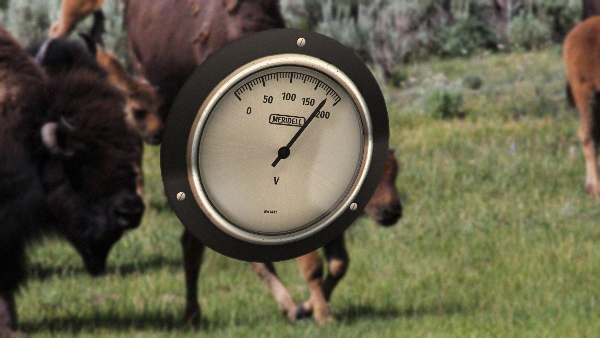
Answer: 175; V
